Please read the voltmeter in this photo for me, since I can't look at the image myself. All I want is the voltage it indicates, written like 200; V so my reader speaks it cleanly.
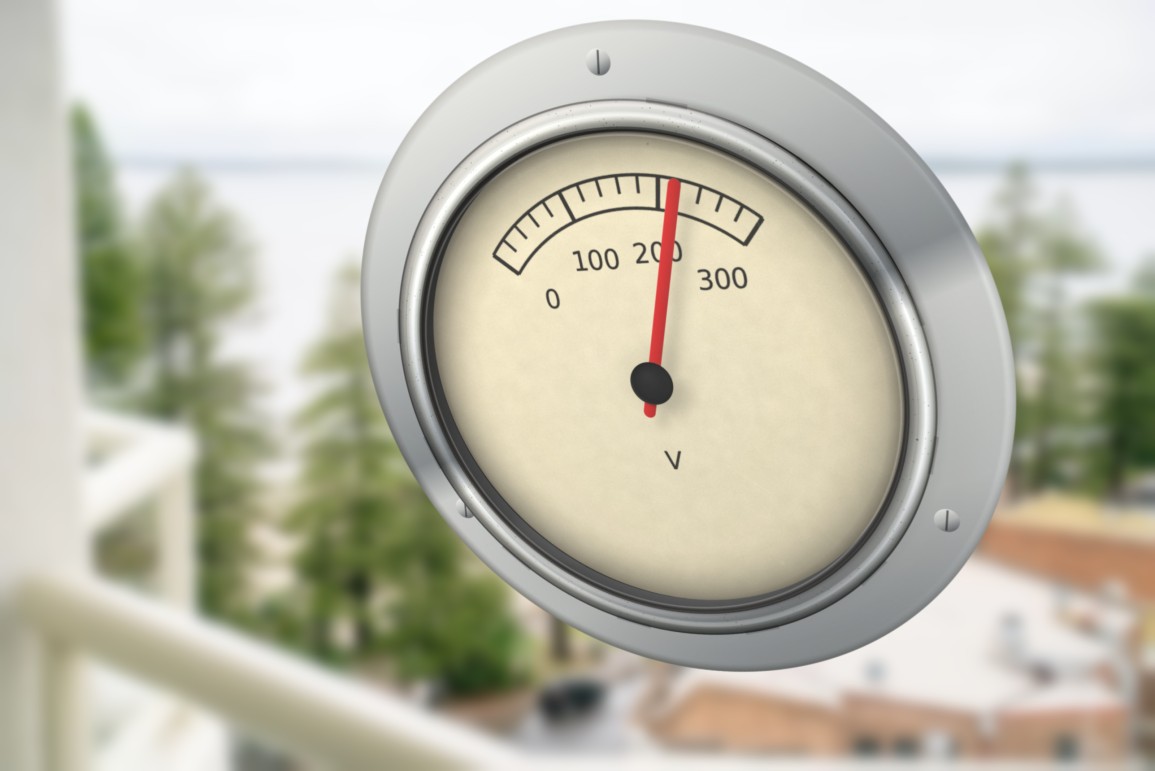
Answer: 220; V
